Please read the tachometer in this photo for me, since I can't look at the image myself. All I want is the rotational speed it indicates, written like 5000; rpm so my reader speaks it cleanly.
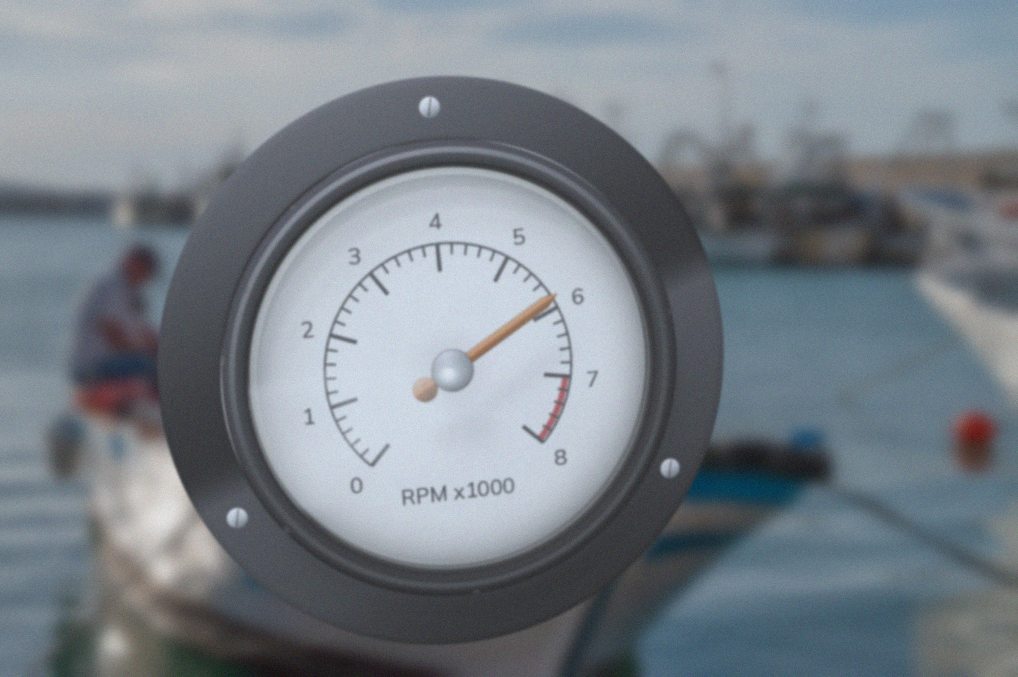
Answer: 5800; rpm
